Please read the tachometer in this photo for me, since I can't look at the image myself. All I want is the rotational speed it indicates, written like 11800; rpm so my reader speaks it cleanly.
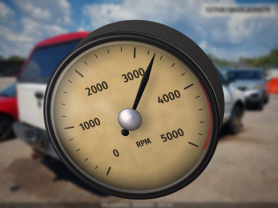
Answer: 3300; rpm
